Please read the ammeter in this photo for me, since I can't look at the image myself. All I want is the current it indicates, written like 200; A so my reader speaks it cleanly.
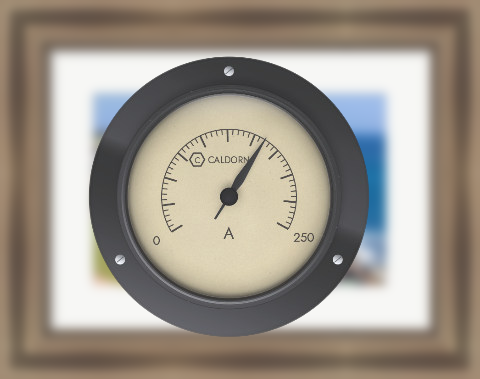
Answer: 160; A
